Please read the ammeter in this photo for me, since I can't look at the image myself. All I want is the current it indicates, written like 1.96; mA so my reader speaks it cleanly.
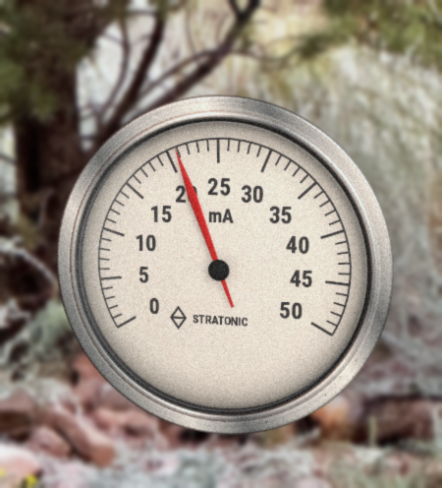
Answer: 21; mA
